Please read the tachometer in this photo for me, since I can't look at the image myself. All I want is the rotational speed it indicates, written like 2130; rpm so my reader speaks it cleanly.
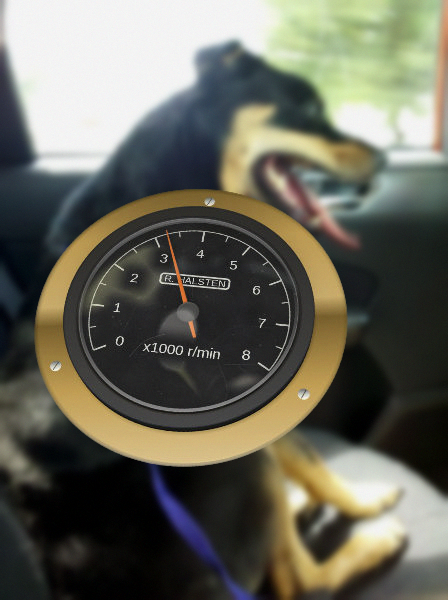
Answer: 3250; rpm
